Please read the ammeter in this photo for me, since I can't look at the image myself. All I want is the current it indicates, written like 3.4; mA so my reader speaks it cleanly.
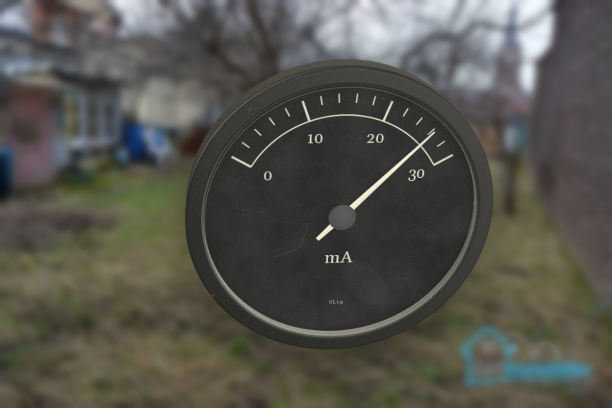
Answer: 26; mA
